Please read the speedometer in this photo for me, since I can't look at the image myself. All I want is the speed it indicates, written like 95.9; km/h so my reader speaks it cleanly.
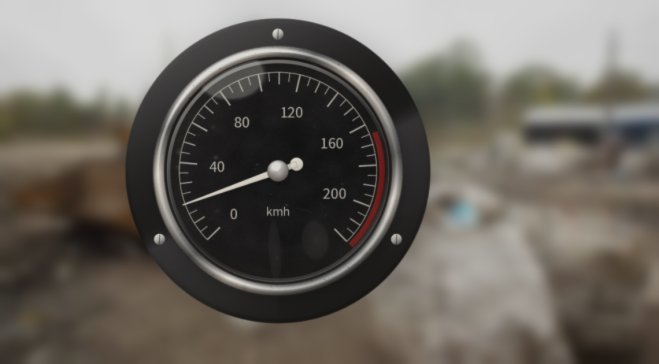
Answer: 20; km/h
